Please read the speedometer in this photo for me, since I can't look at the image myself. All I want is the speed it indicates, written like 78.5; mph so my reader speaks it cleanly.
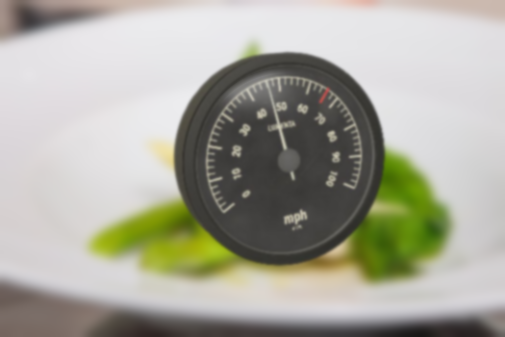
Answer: 46; mph
